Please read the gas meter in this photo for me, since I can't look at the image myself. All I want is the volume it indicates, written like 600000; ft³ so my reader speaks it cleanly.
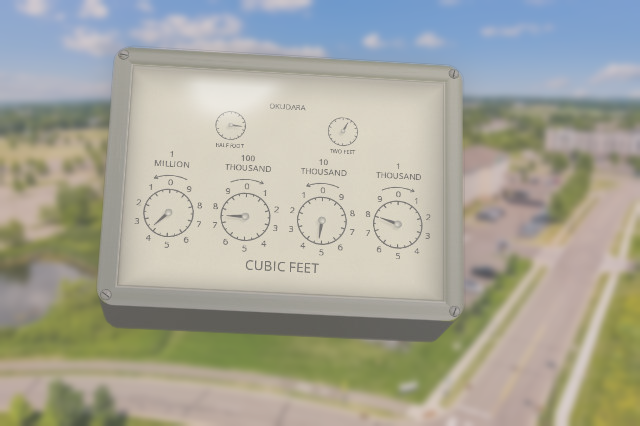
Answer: 374800; ft³
